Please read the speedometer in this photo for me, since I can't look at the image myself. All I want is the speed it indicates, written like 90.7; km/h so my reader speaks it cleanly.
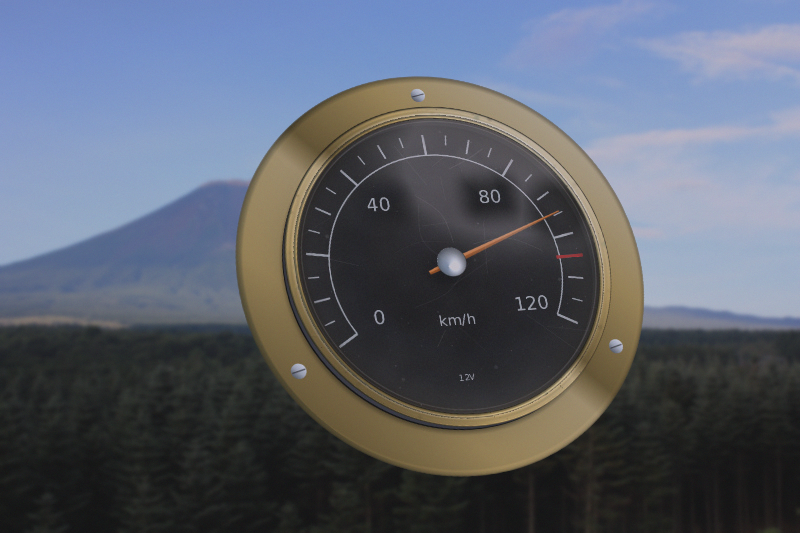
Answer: 95; km/h
